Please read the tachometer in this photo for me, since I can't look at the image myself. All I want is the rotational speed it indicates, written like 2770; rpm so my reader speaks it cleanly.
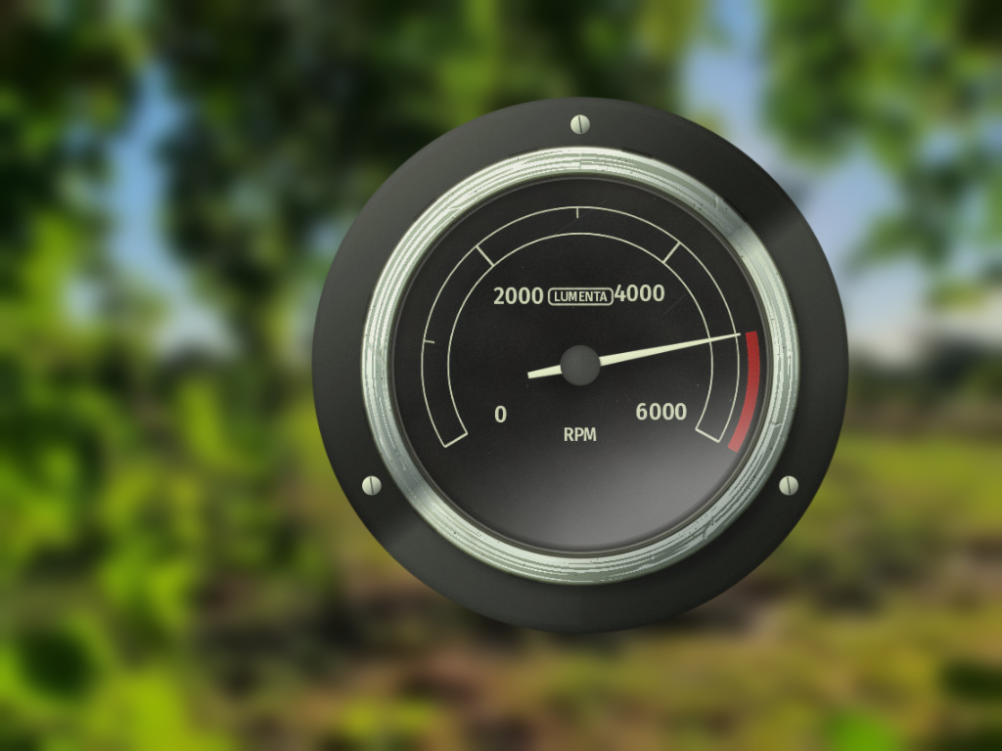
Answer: 5000; rpm
